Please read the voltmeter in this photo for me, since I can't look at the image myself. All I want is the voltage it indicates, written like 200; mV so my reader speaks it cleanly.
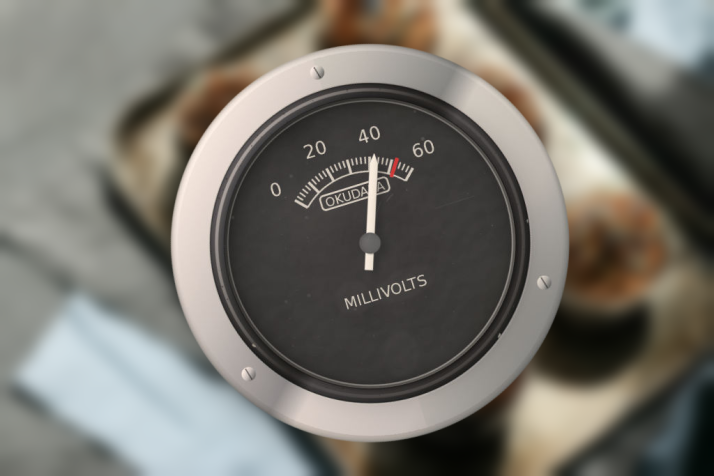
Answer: 42; mV
